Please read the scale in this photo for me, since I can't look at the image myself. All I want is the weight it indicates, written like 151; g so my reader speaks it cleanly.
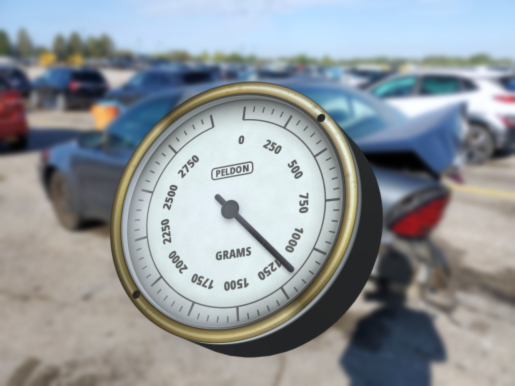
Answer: 1150; g
